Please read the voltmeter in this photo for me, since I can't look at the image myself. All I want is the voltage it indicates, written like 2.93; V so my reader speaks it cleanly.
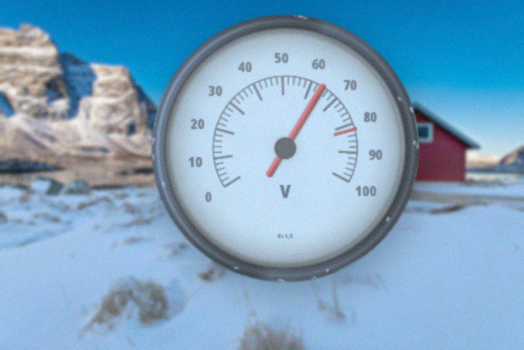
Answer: 64; V
